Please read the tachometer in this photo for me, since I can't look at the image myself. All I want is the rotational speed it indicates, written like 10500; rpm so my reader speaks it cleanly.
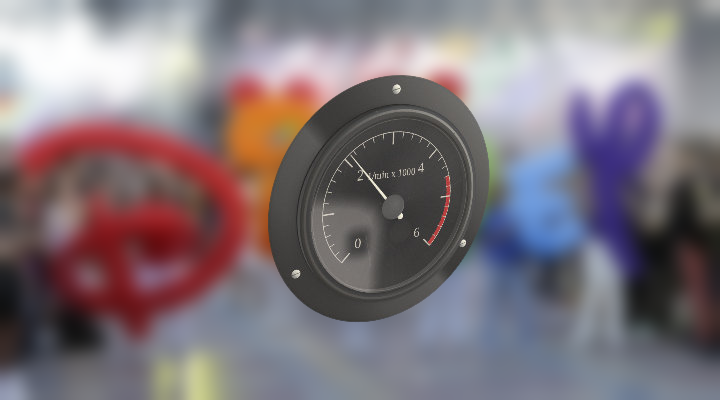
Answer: 2100; rpm
